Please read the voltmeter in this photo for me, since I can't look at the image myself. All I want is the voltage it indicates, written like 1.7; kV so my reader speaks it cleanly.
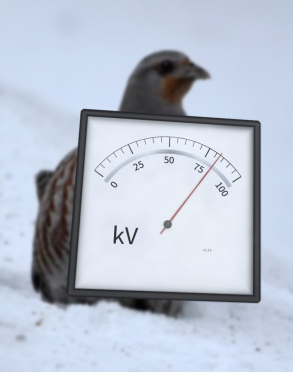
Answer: 82.5; kV
